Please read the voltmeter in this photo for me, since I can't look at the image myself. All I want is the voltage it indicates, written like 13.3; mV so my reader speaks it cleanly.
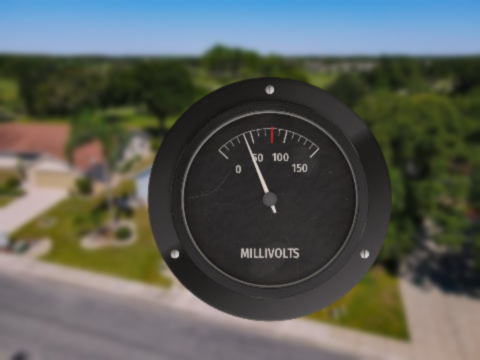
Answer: 40; mV
